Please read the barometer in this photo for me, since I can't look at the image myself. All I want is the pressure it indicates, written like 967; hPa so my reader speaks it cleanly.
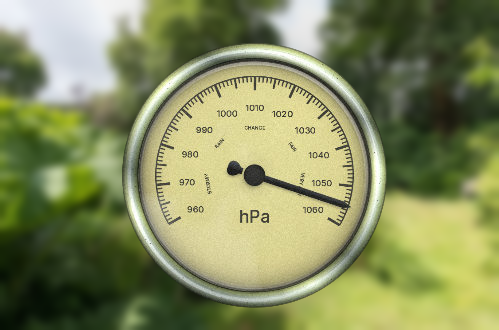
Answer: 1055; hPa
